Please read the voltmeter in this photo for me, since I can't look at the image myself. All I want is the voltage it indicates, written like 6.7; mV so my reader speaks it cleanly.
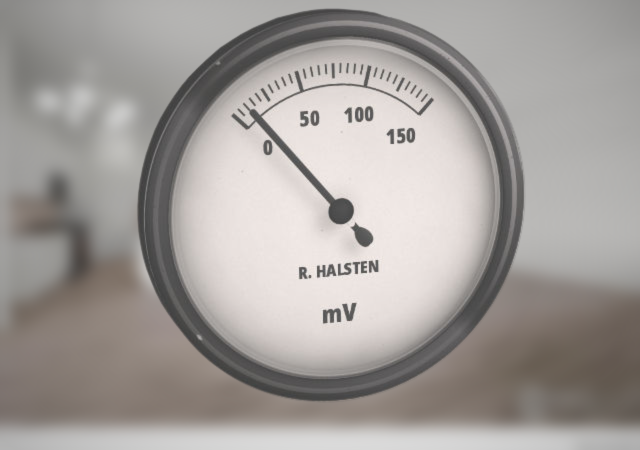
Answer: 10; mV
